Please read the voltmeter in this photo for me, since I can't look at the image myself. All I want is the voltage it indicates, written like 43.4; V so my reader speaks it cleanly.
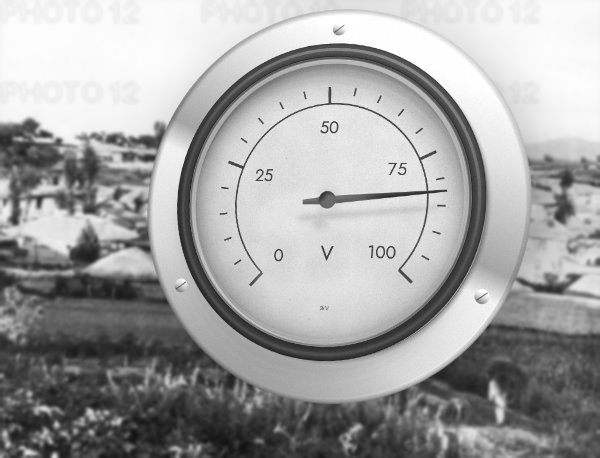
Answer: 82.5; V
